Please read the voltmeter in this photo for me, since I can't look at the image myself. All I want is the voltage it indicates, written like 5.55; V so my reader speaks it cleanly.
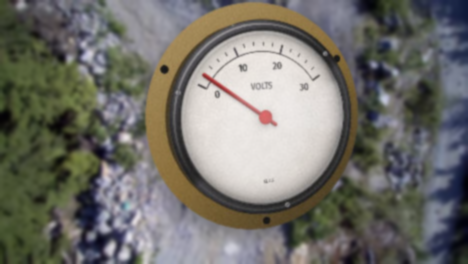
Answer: 2; V
